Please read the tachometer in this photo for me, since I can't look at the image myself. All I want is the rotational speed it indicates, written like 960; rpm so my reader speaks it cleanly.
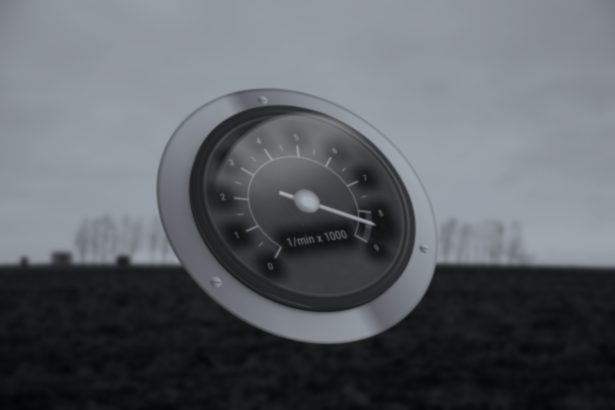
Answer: 8500; rpm
